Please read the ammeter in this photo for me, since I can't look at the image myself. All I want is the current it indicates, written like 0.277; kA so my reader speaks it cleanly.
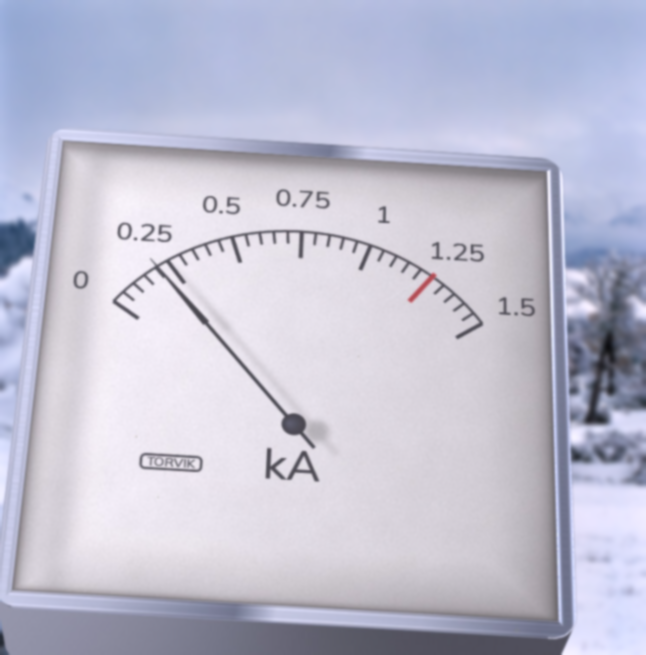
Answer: 0.2; kA
